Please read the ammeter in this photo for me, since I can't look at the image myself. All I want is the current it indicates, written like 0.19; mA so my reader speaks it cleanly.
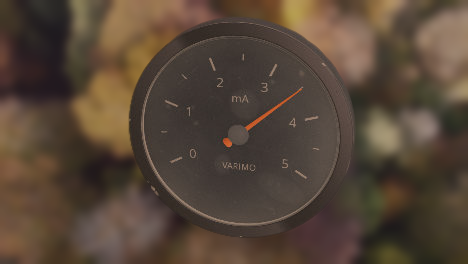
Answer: 3.5; mA
